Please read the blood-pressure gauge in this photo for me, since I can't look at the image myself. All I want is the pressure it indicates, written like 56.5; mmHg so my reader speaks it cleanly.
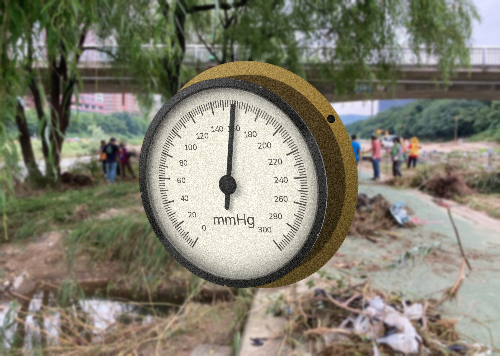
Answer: 160; mmHg
